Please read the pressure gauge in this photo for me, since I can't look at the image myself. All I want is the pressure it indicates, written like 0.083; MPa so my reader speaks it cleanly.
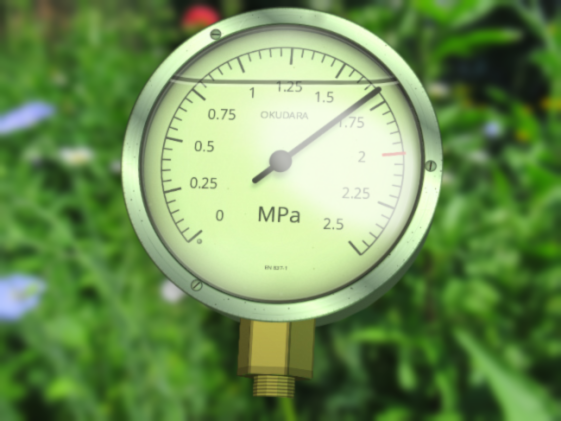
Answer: 1.7; MPa
